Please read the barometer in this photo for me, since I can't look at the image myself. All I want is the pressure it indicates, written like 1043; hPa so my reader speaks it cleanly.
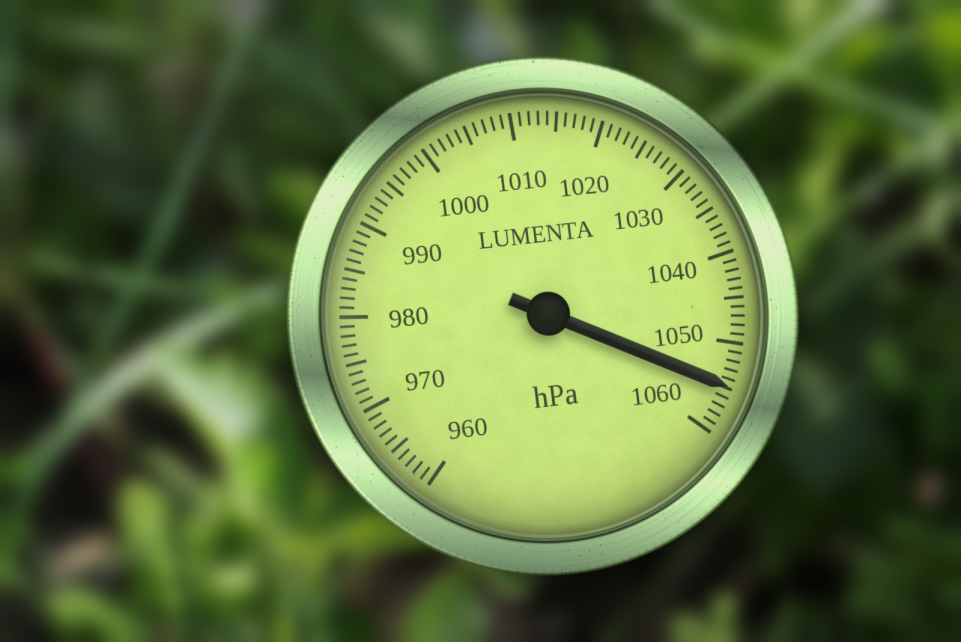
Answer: 1055; hPa
